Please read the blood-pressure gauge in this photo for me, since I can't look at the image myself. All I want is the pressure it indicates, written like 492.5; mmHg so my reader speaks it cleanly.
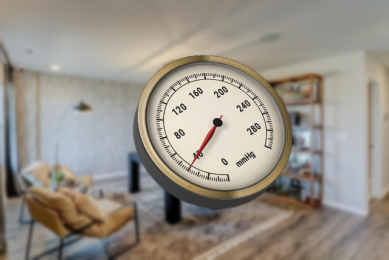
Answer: 40; mmHg
